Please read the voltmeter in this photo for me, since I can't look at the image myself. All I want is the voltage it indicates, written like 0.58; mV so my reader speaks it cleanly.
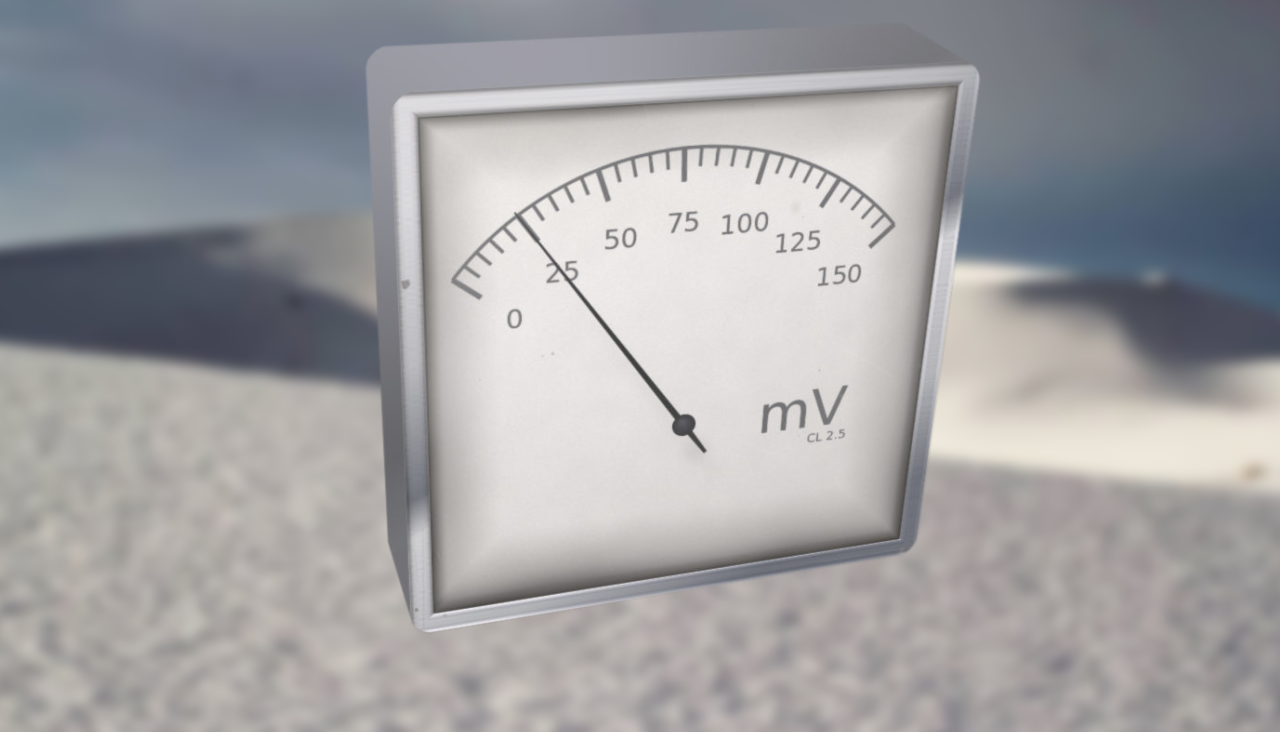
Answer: 25; mV
